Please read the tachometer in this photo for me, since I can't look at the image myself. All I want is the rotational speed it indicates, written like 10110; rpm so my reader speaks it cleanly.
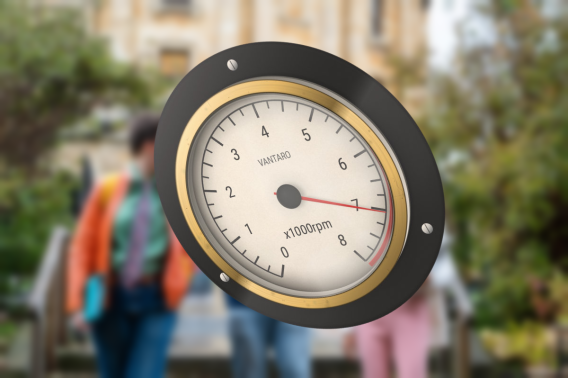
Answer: 7000; rpm
